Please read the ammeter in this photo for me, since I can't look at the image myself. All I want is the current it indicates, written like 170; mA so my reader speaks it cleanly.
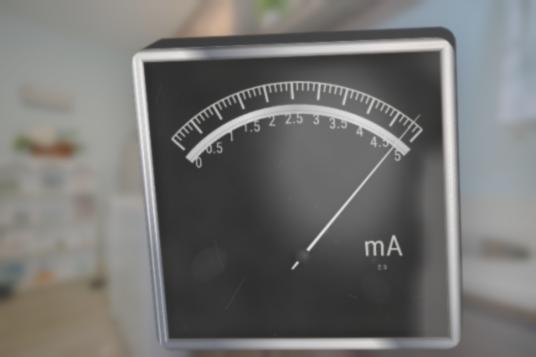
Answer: 4.8; mA
